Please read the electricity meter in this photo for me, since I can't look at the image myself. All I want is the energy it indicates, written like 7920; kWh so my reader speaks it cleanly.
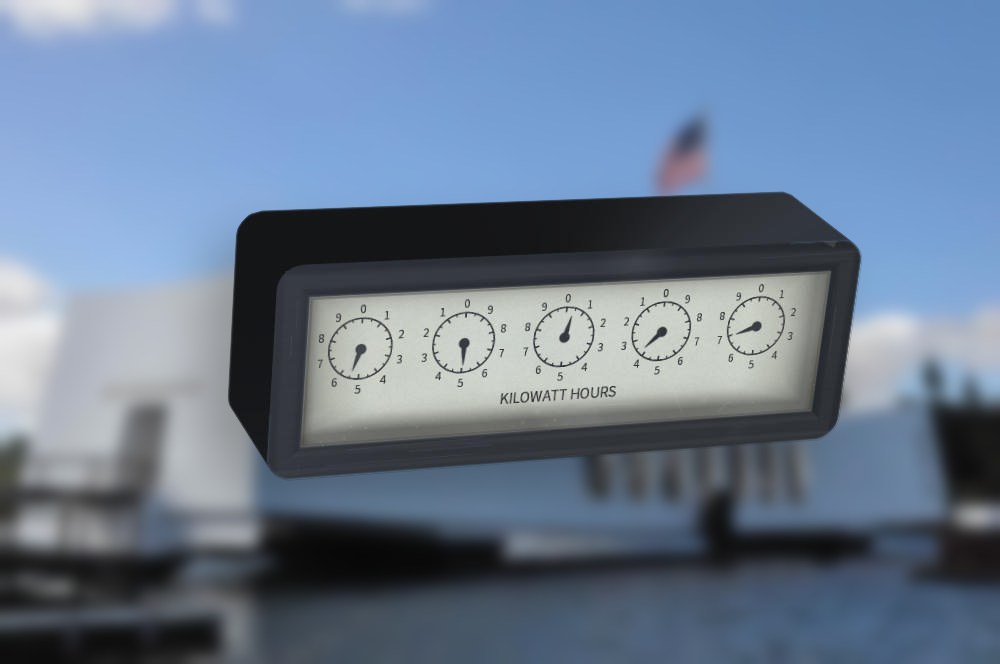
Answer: 55037; kWh
